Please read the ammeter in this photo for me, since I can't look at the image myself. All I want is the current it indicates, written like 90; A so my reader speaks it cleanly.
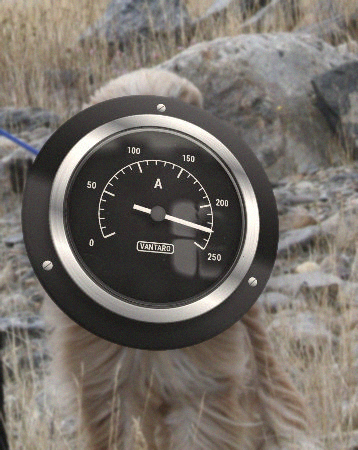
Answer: 230; A
